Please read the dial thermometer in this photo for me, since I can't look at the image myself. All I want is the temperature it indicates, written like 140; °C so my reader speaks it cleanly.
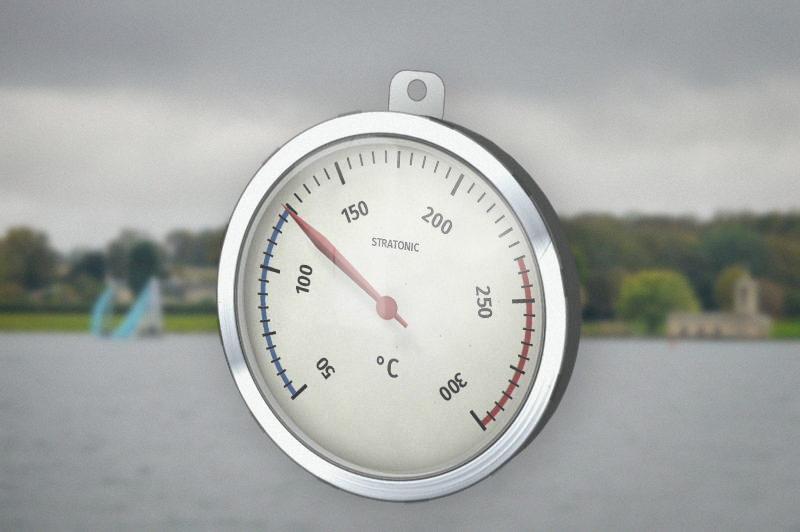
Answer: 125; °C
